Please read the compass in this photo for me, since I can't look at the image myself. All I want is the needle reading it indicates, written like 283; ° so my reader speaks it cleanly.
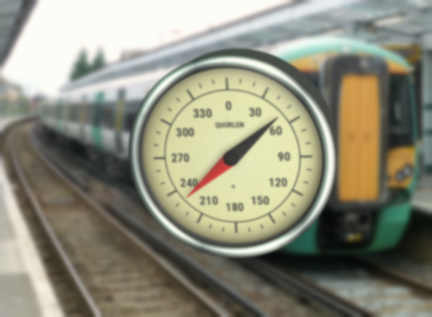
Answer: 230; °
